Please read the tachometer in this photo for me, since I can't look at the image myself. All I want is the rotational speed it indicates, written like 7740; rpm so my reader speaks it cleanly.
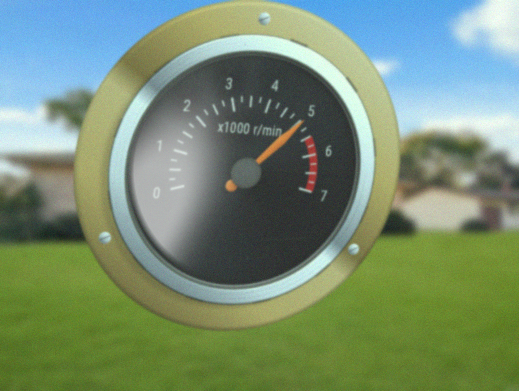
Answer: 5000; rpm
